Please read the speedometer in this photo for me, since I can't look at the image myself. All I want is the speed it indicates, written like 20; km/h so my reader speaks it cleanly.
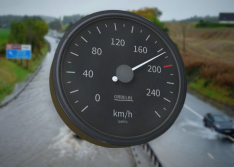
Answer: 185; km/h
